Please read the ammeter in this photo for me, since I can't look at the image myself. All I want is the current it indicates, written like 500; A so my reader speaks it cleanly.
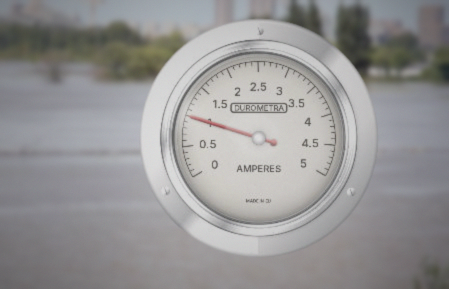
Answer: 1; A
